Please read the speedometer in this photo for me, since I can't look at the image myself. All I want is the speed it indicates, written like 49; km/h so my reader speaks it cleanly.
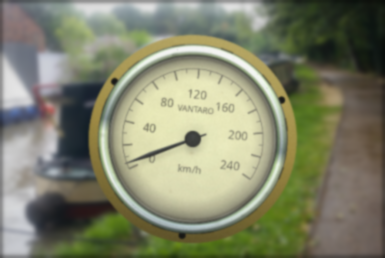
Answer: 5; km/h
